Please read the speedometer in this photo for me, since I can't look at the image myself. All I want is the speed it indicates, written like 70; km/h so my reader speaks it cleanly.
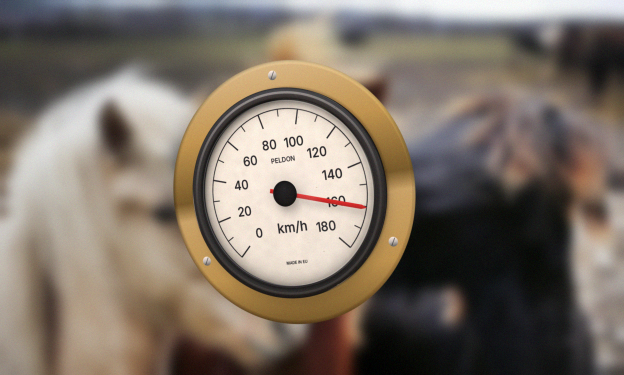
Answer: 160; km/h
